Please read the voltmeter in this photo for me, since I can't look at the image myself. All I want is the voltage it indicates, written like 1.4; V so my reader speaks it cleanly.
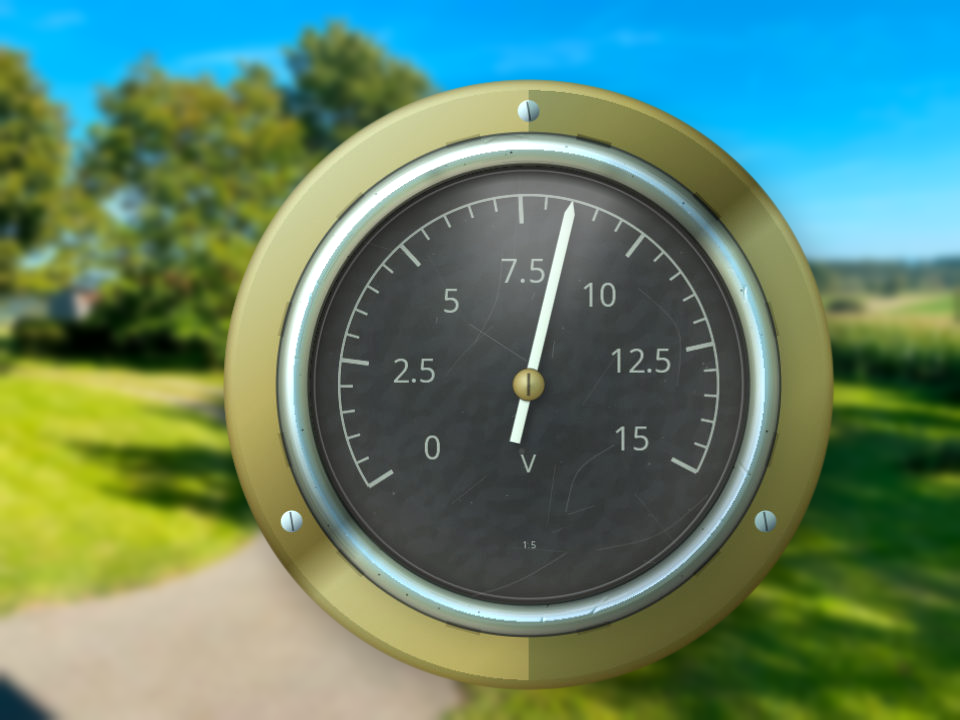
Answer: 8.5; V
